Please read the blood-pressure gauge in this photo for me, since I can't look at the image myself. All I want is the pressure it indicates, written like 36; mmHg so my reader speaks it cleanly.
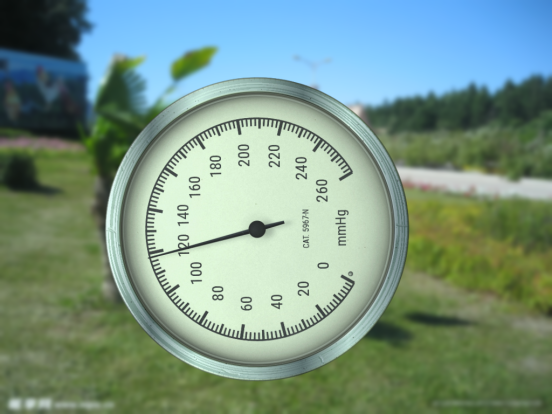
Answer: 118; mmHg
